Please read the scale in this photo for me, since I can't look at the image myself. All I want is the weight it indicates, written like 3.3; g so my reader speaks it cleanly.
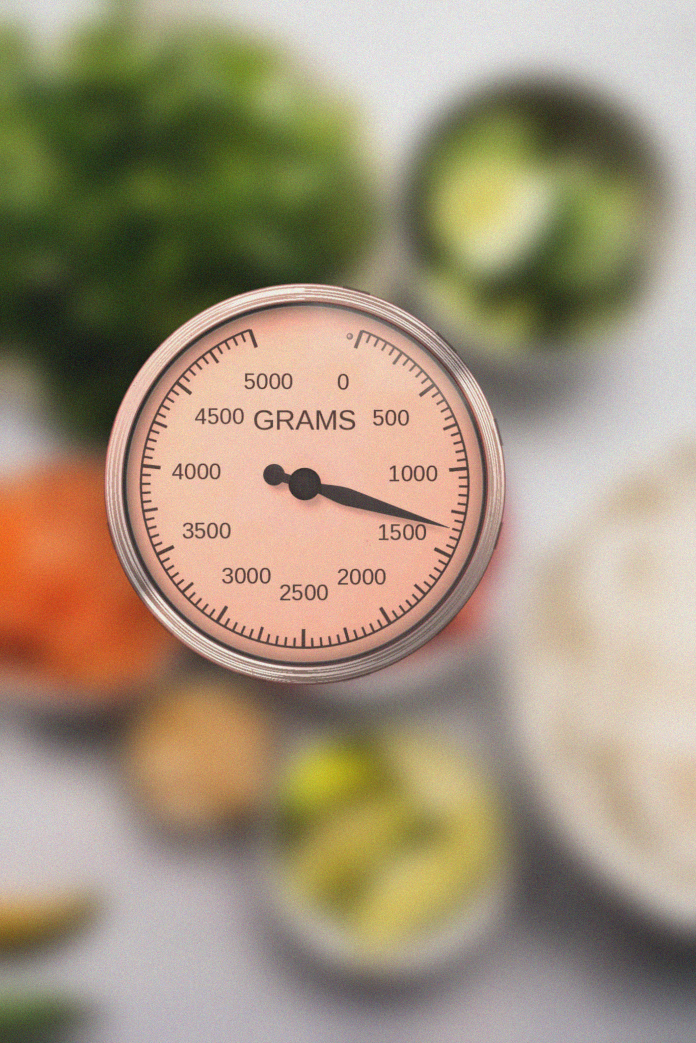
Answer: 1350; g
